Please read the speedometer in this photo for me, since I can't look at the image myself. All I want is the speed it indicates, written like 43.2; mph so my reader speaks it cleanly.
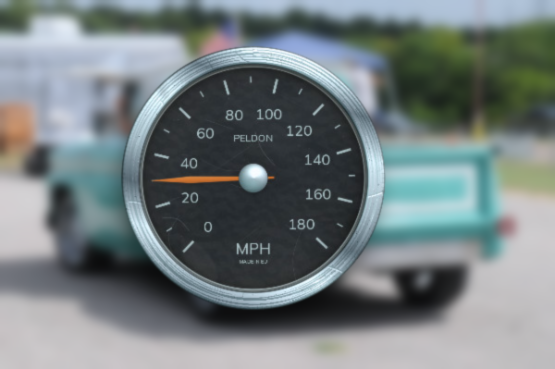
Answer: 30; mph
